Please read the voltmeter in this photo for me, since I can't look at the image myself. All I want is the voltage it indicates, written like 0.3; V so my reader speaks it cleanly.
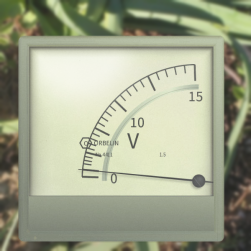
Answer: 2.5; V
